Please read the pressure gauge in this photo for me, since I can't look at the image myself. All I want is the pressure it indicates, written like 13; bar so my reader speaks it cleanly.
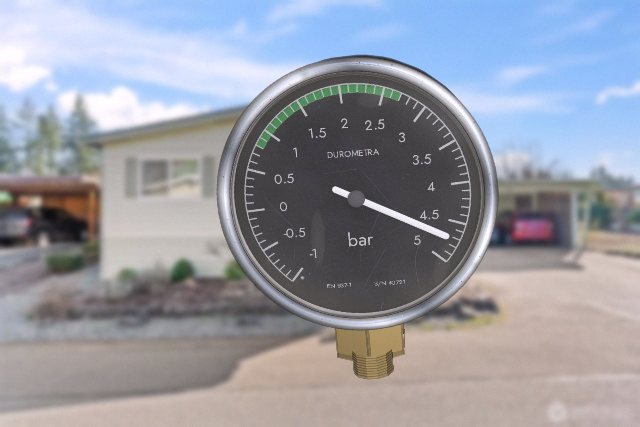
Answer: 4.7; bar
